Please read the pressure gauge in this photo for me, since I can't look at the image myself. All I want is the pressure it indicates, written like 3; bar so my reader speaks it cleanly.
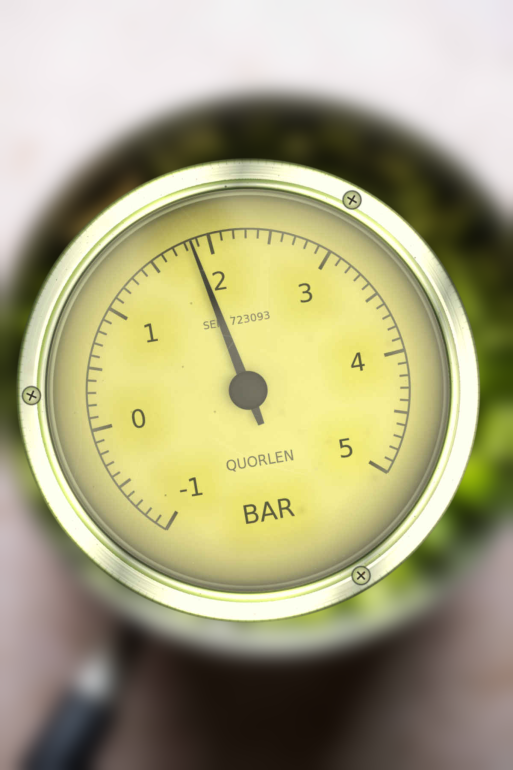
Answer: 1.85; bar
